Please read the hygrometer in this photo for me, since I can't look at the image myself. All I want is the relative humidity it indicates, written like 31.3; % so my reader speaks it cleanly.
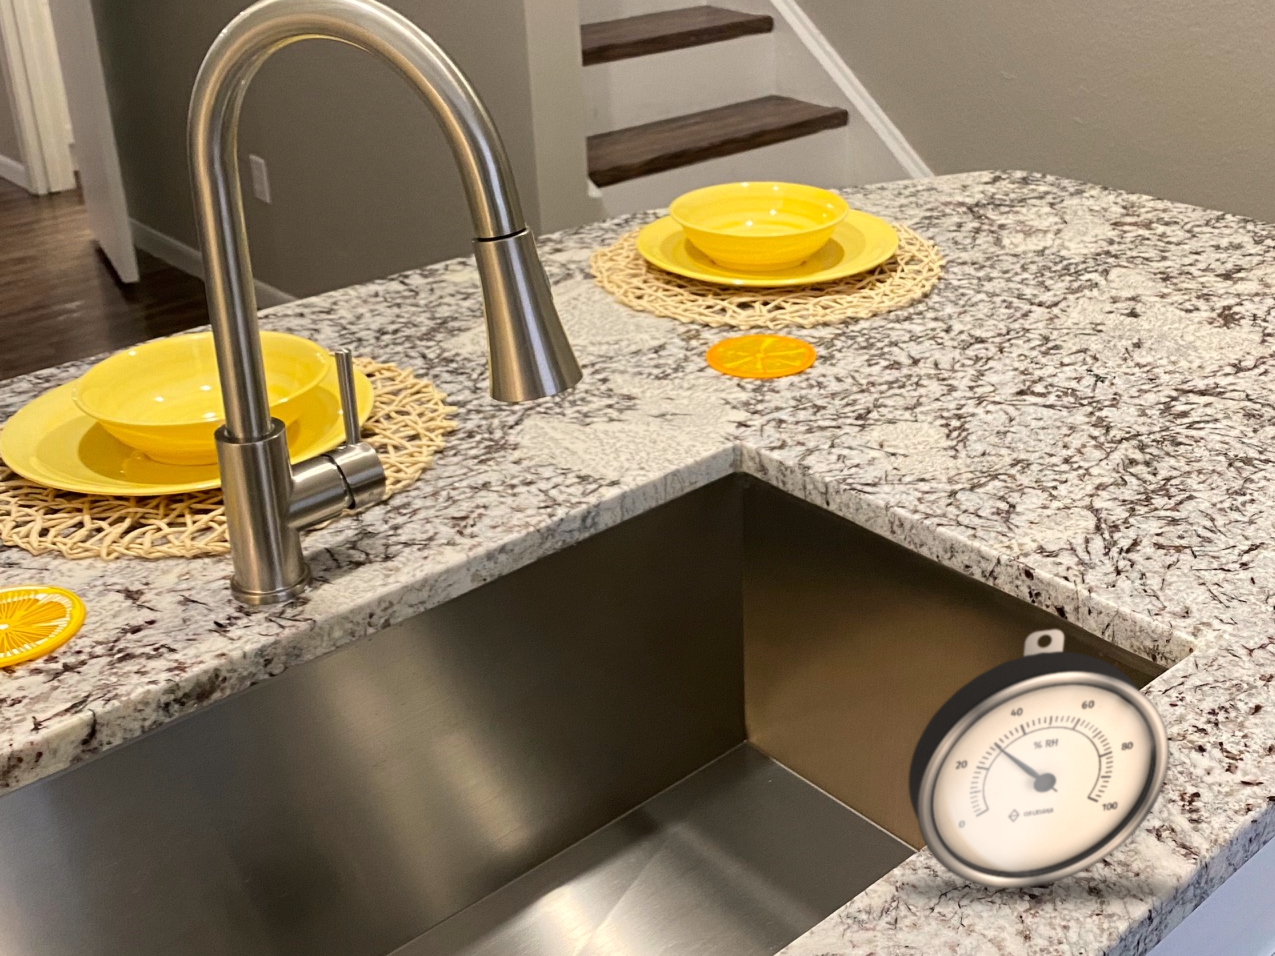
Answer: 30; %
